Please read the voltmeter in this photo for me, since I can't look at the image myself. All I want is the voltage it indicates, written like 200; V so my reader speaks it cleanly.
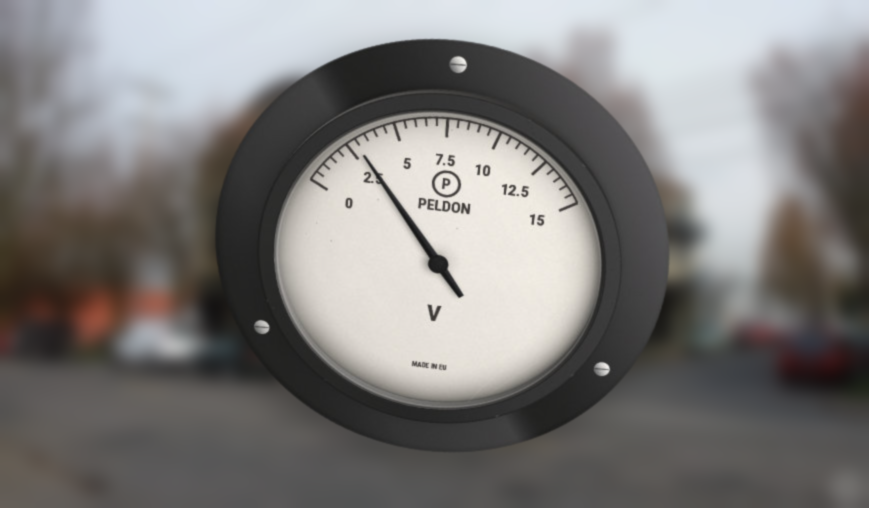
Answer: 3; V
